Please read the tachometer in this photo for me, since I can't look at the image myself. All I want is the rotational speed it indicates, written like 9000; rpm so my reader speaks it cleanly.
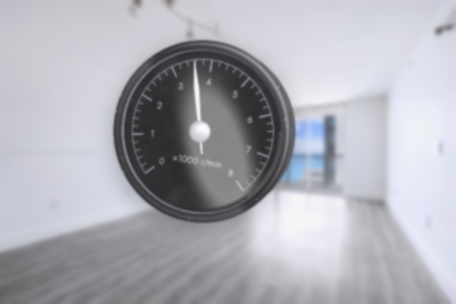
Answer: 3600; rpm
